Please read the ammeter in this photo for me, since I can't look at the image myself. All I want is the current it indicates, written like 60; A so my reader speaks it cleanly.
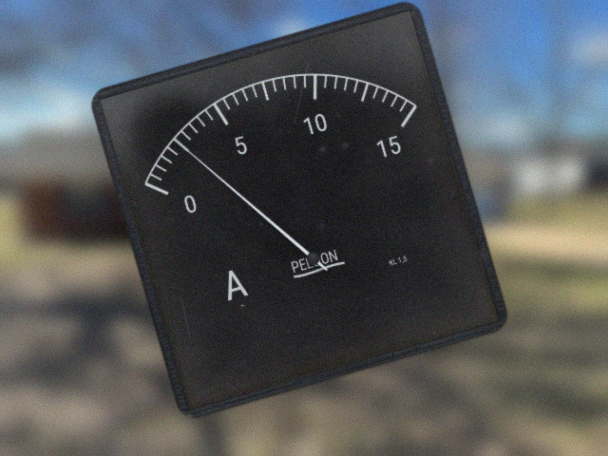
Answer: 2.5; A
